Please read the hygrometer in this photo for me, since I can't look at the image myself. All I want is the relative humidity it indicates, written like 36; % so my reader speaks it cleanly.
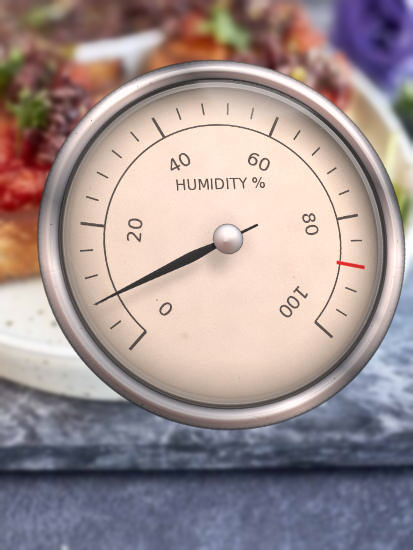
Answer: 8; %
